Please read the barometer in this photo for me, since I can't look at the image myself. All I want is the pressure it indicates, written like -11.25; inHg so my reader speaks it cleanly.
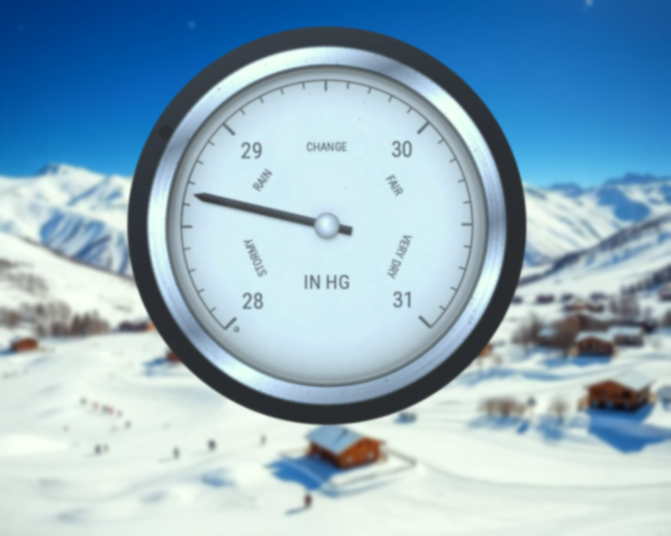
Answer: 28.65; inHg
